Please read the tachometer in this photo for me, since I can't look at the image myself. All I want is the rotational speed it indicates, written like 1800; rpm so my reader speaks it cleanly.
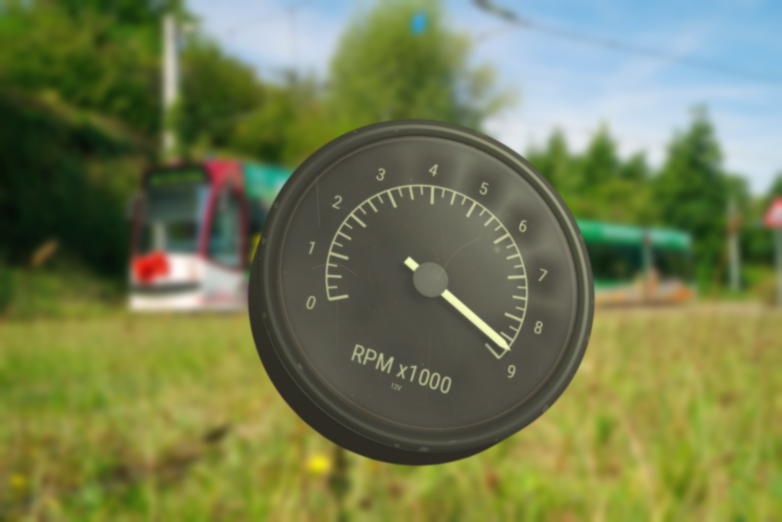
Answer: 8750; rpm
